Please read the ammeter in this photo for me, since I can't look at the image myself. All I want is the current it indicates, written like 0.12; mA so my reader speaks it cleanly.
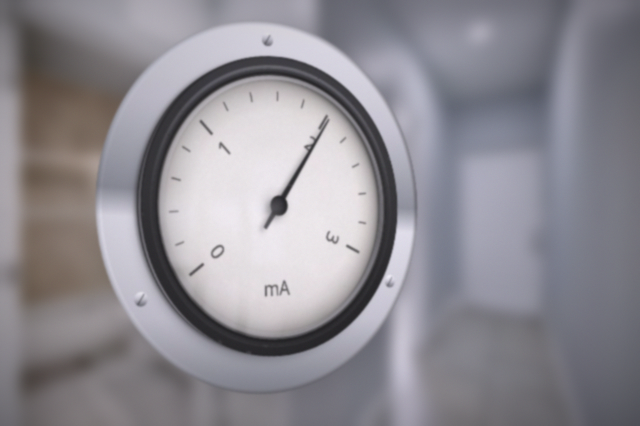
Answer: 2; mA
